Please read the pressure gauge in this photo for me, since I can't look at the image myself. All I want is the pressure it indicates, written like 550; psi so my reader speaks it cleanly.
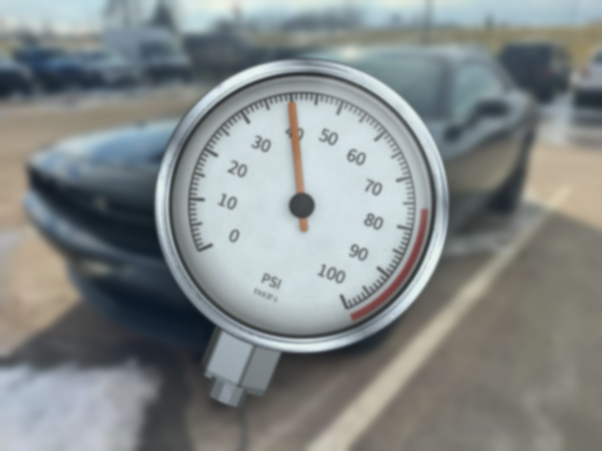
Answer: 40; psi
